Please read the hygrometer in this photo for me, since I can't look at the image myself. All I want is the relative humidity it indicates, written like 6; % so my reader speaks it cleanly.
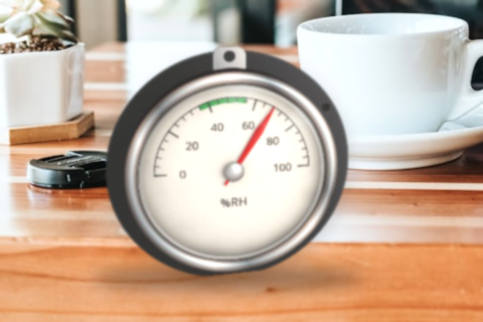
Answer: 68; %
